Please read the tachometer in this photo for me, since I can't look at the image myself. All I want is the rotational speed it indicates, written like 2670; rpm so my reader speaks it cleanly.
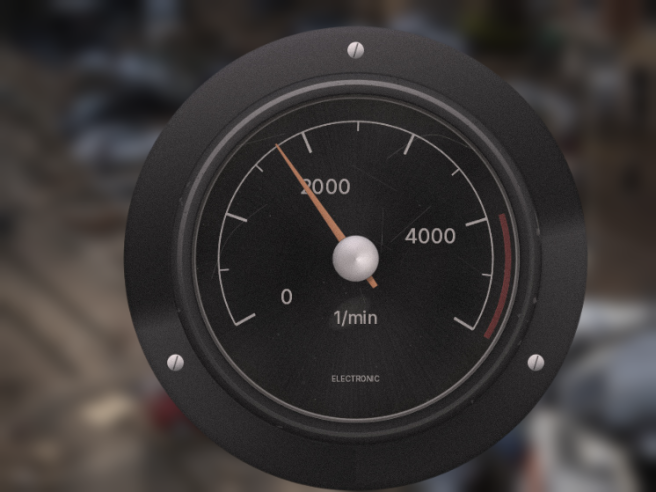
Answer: 1750; rpm
